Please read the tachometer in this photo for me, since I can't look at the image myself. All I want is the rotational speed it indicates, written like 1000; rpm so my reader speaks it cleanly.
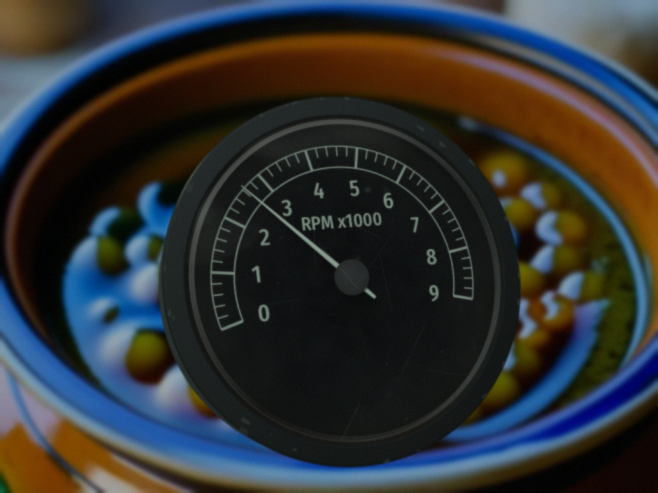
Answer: 2600; rpm
